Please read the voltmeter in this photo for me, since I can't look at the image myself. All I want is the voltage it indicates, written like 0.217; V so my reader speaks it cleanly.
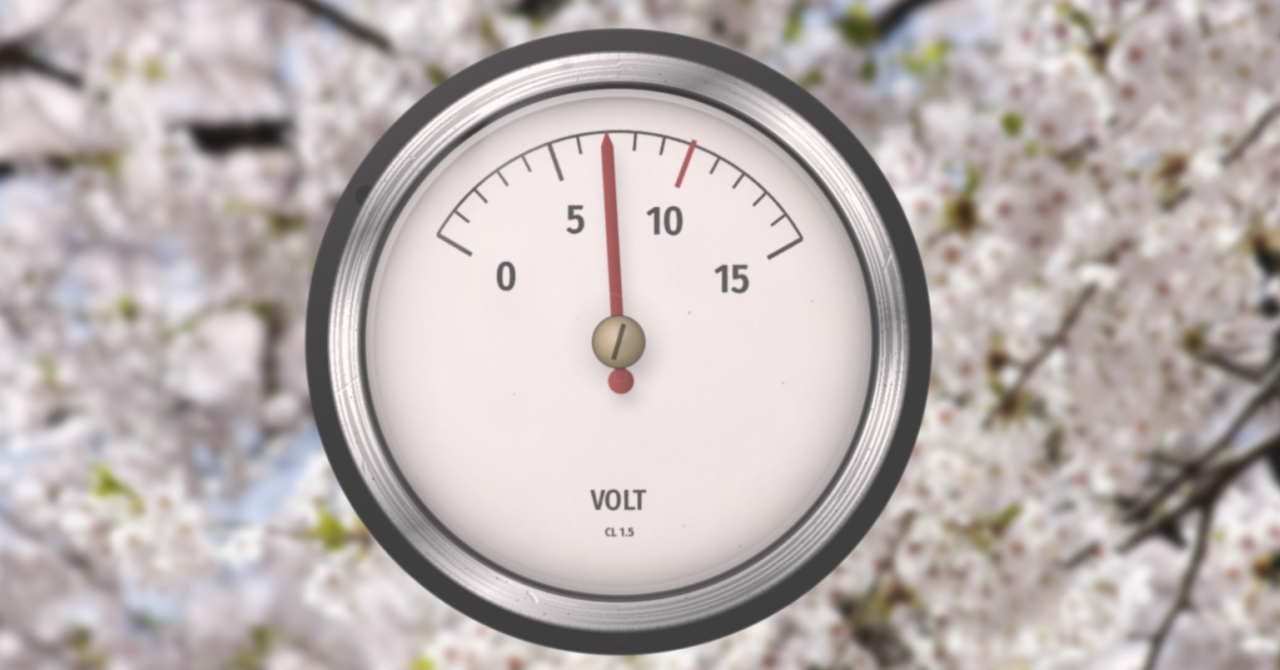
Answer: 7; V
